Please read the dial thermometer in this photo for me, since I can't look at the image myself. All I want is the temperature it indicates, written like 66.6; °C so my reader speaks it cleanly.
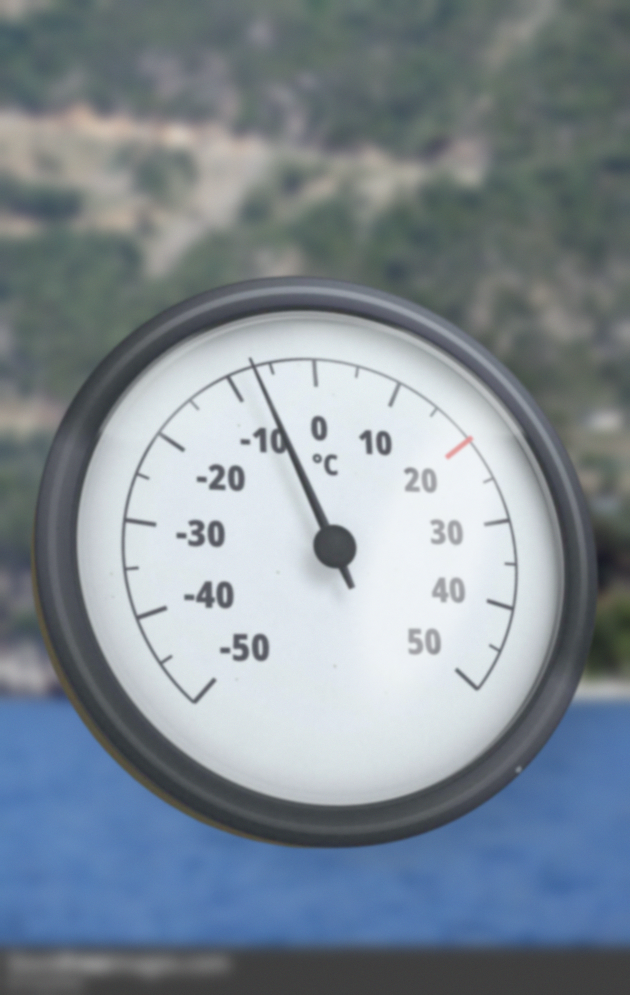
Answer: -7.5; °C
